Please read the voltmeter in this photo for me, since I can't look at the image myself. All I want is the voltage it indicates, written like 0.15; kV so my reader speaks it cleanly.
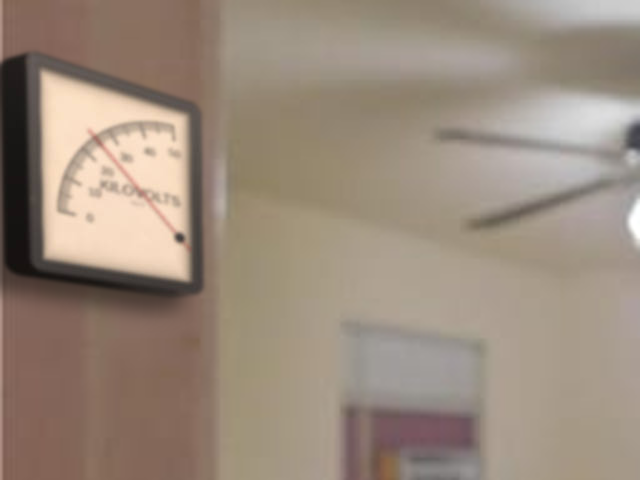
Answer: 25; kV
